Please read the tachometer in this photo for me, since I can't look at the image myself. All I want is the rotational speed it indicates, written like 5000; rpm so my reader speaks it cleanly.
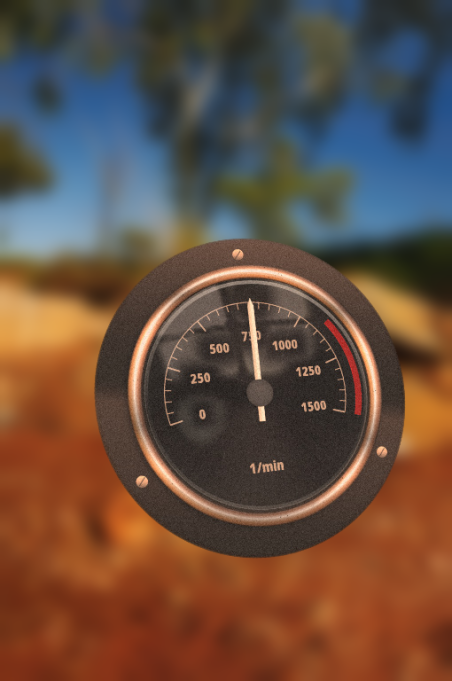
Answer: 750; rpm
